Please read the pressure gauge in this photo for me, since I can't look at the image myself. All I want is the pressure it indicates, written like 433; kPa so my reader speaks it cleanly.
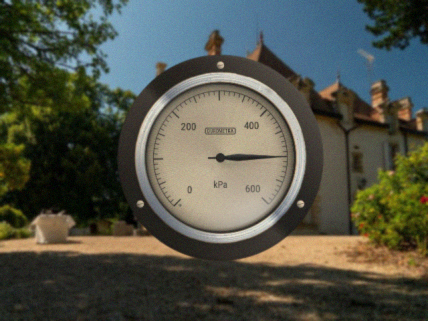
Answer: 500; kPa
